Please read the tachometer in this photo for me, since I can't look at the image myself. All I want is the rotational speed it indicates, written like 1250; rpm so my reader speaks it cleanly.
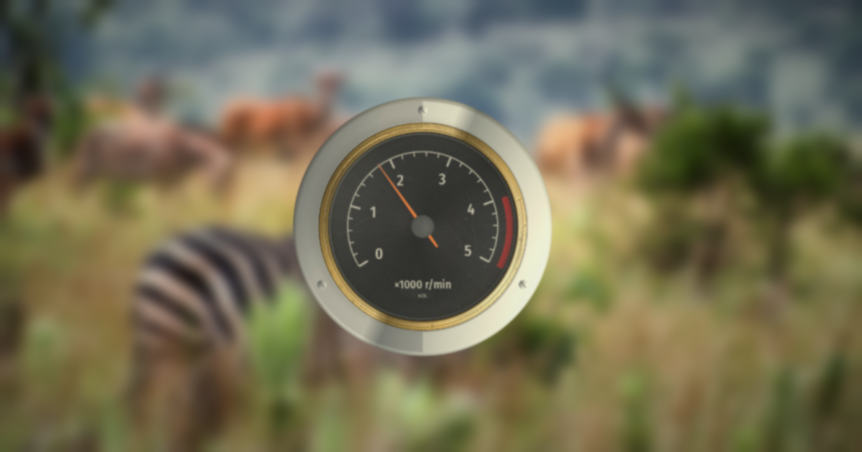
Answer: 1800; rpm
